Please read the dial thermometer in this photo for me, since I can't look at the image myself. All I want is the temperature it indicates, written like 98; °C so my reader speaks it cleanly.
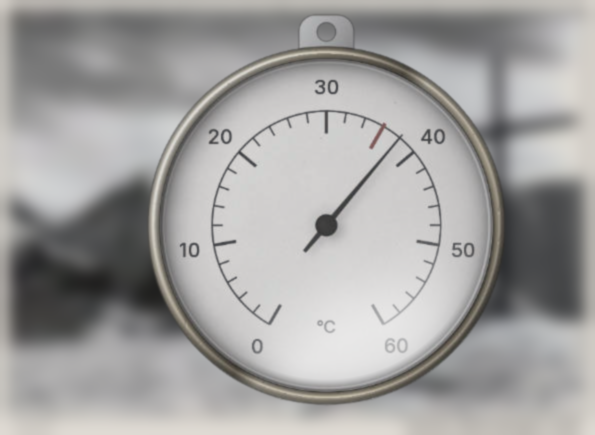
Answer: 38; °C
